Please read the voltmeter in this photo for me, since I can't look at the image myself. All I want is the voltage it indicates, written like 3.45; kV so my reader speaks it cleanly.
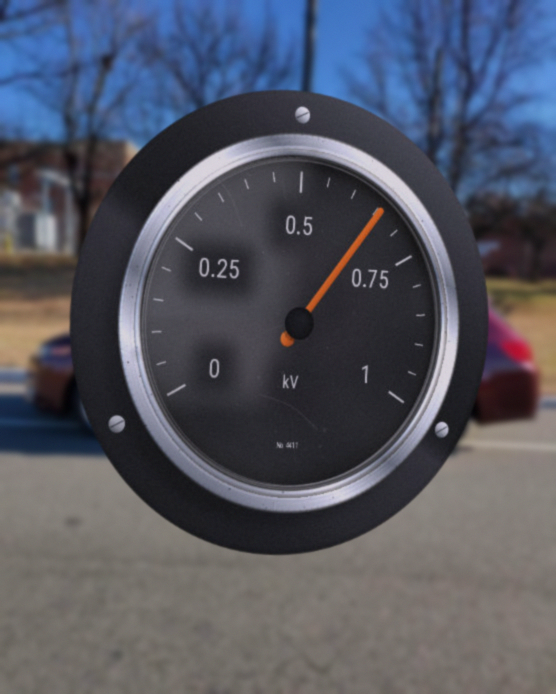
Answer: 0.65; kV
